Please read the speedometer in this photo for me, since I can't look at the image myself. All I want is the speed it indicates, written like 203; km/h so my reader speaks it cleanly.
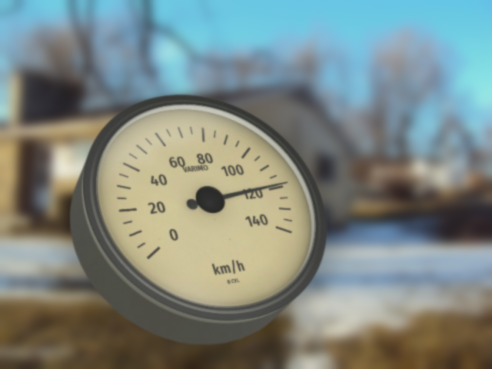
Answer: 120; km/h
